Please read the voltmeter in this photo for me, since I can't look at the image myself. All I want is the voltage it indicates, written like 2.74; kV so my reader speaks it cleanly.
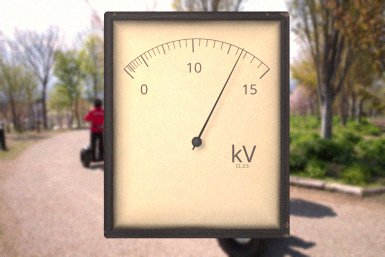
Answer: 13.25; kV
